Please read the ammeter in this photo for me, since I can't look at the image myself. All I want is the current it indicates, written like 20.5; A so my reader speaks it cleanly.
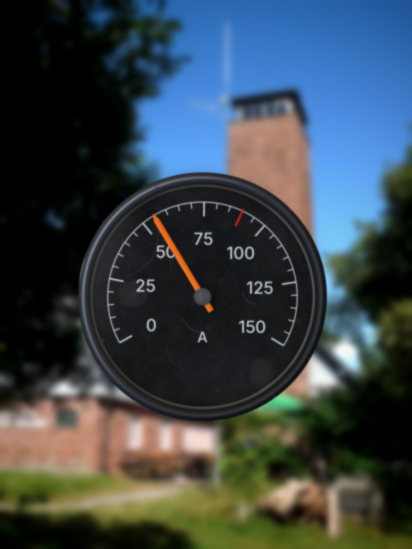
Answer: 55; A
